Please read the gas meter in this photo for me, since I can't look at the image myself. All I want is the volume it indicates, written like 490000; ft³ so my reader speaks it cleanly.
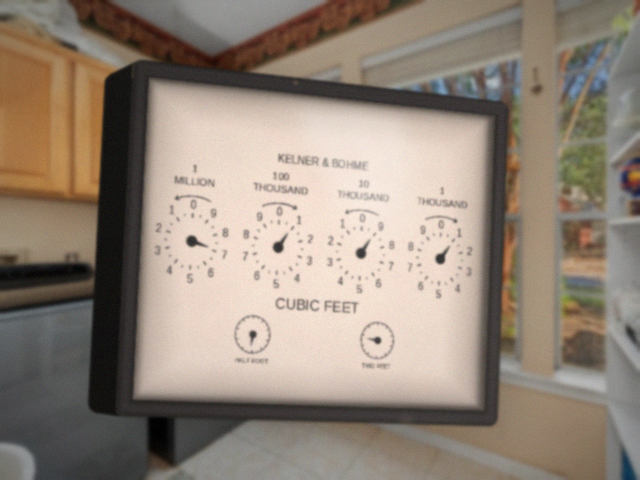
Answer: 709100; ft³
